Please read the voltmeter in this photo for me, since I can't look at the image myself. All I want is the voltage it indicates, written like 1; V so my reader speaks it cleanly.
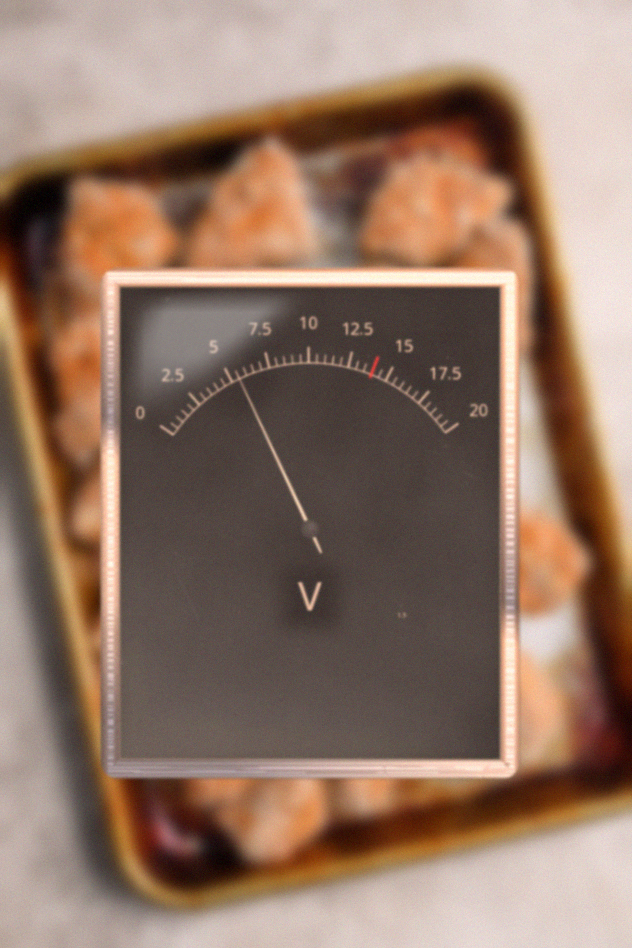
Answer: 5.5; V
